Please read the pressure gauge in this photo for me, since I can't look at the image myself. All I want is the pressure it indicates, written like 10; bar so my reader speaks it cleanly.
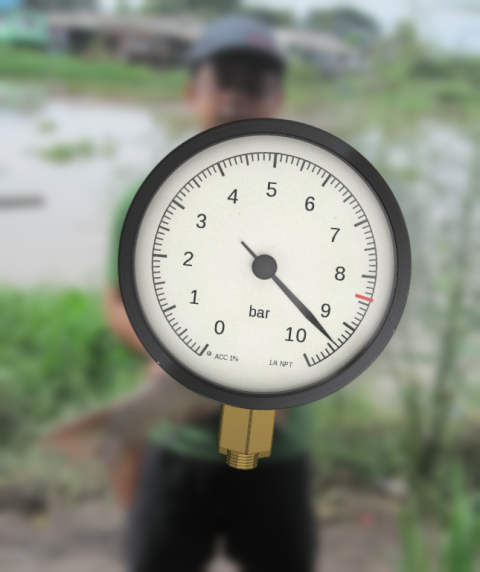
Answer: 9.4; bar
